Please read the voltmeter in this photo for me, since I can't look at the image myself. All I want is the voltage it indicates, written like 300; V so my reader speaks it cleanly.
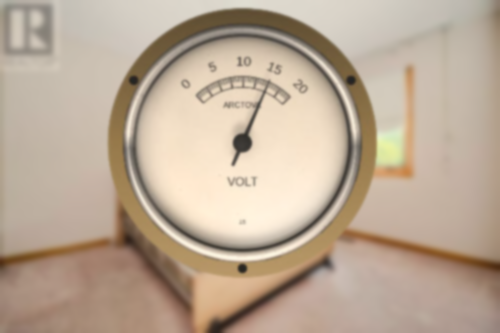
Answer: 15; V
